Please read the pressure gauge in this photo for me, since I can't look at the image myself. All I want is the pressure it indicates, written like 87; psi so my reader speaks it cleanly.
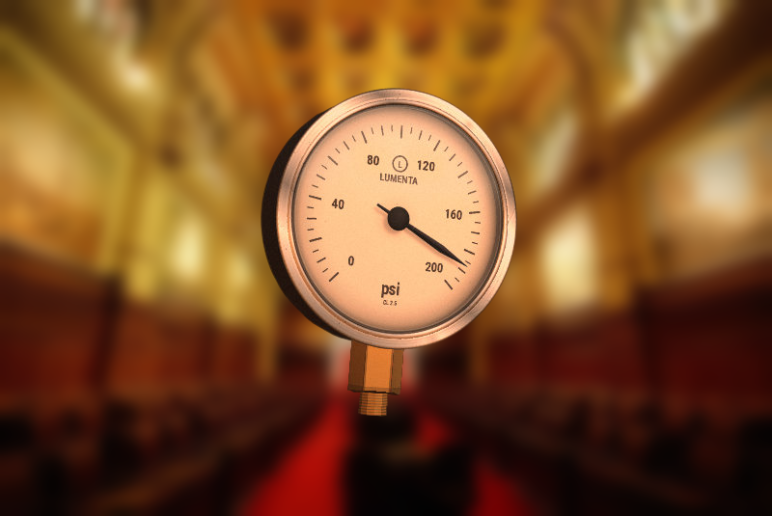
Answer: 187.5; psi
